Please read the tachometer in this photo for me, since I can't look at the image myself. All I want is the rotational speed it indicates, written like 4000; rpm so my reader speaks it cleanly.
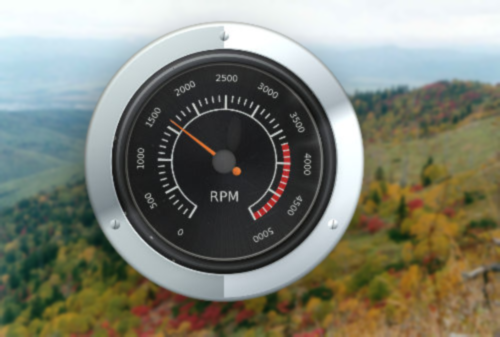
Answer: 1600; rpm
